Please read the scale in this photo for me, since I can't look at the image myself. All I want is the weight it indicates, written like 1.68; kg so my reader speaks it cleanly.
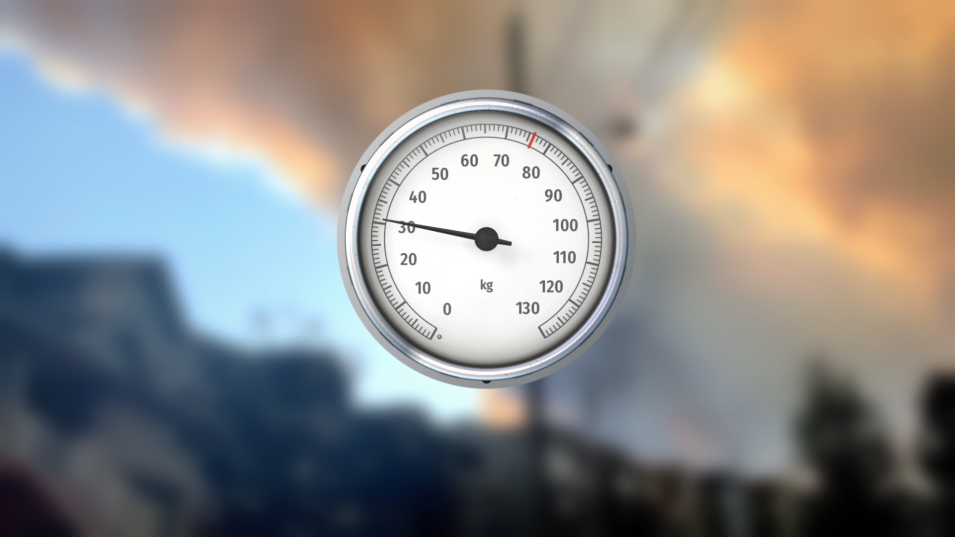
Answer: 31; kg
